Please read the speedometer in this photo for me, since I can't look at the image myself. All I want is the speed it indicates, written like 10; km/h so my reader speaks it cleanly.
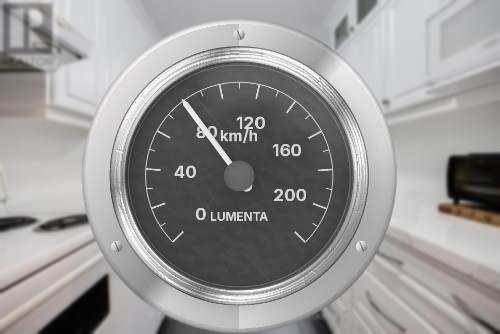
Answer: 80; km/h
